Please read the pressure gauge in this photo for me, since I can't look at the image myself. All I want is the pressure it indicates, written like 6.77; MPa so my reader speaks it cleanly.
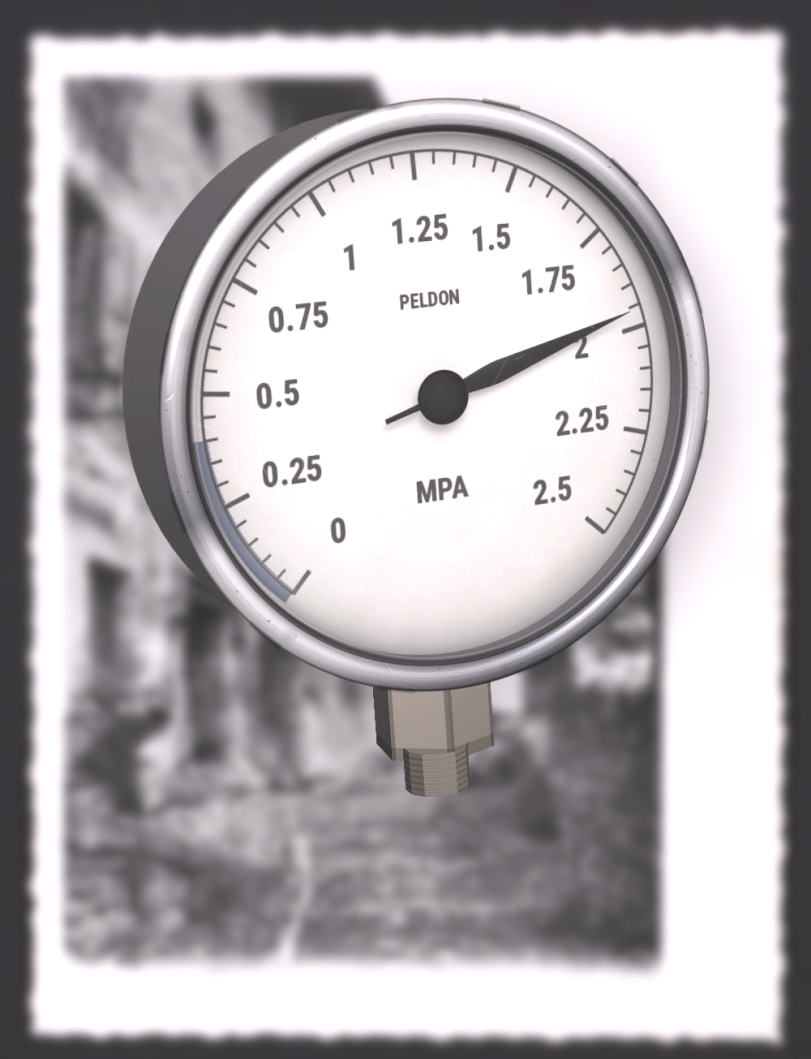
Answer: 1.95; MPa
